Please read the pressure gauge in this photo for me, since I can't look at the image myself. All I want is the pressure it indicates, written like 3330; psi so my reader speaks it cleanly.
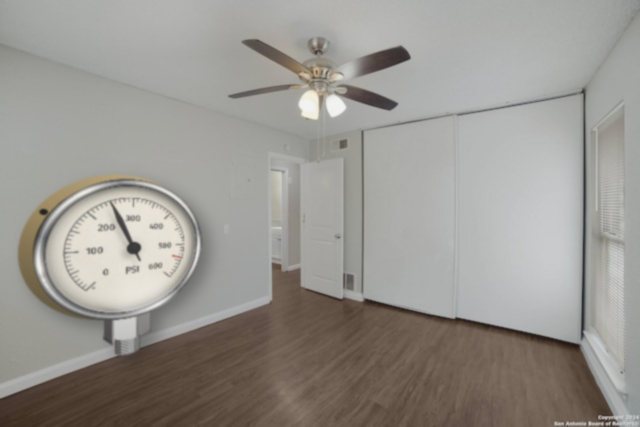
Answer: 250; psi
